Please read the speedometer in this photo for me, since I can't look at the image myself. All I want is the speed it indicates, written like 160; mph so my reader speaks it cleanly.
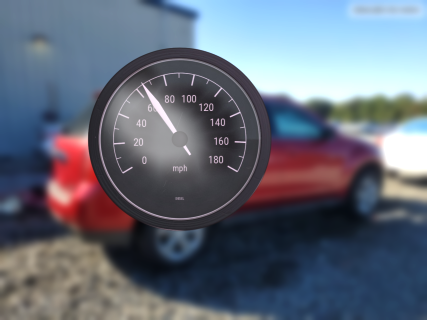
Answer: 65; mph
